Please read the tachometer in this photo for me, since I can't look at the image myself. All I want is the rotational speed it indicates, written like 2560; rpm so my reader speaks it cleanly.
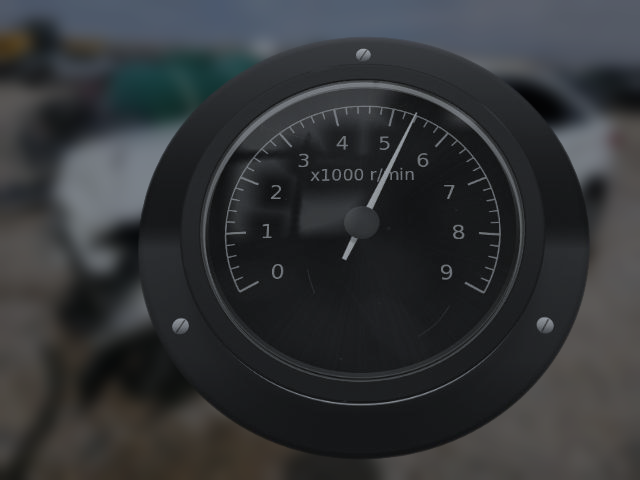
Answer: 5400; rpm
